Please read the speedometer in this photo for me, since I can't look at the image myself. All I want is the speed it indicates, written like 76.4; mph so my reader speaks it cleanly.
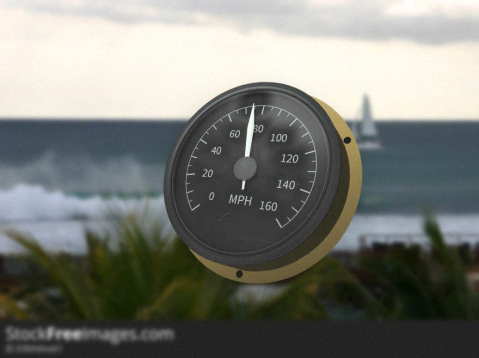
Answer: 75; mph
